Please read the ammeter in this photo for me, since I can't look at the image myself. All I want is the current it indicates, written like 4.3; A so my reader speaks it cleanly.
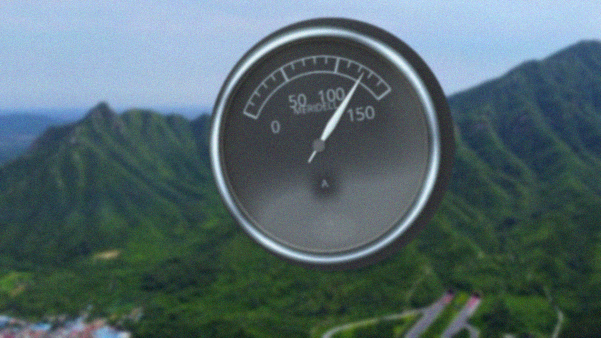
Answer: 125; A
